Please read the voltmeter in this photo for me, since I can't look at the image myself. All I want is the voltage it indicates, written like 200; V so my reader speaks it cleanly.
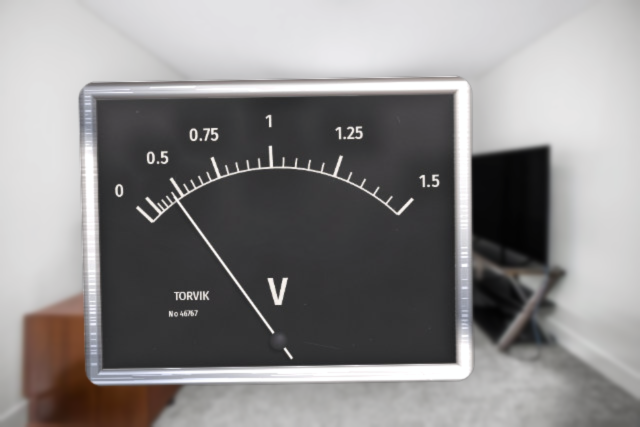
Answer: 0.45; V
